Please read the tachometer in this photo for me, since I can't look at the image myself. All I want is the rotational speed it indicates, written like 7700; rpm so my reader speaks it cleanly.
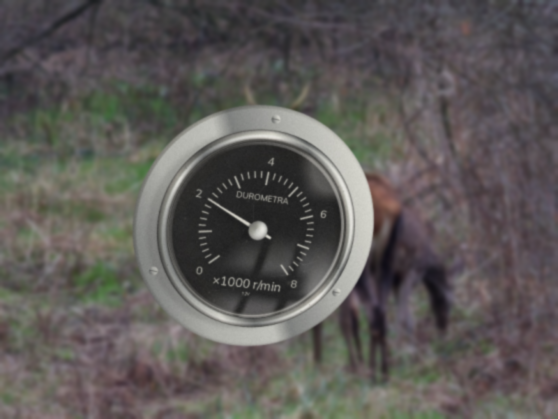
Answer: 2000; rpm
